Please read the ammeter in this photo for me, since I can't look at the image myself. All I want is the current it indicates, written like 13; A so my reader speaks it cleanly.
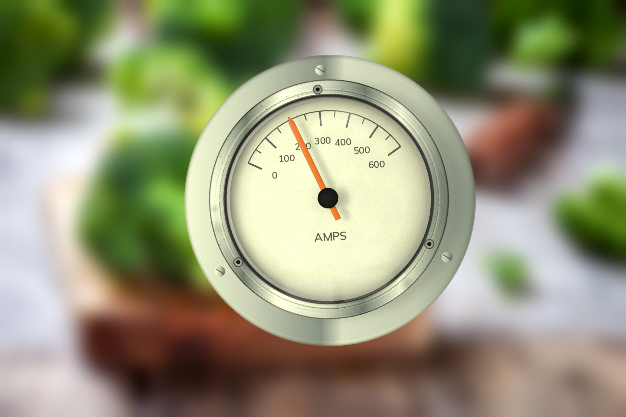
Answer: 200; A
